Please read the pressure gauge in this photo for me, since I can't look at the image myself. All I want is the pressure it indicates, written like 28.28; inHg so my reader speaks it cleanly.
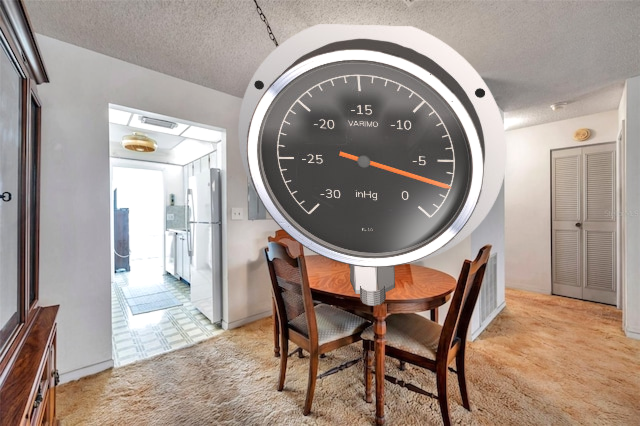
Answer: -3; inHg
